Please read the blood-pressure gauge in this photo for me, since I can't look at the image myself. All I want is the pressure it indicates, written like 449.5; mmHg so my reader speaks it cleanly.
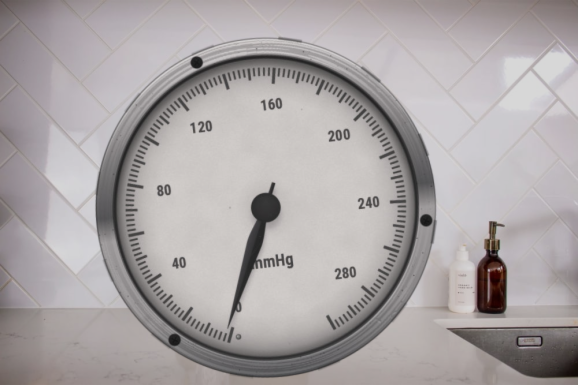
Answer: 2; mmHg
